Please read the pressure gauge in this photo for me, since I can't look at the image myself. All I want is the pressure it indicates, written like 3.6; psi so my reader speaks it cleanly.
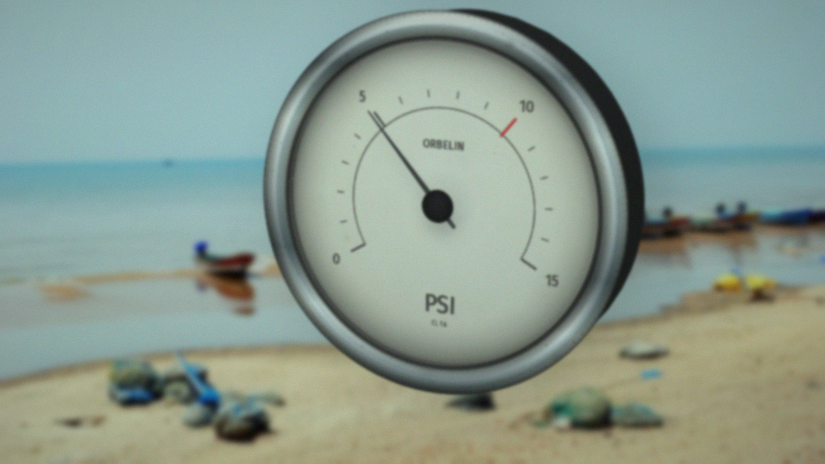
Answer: 5; psi
